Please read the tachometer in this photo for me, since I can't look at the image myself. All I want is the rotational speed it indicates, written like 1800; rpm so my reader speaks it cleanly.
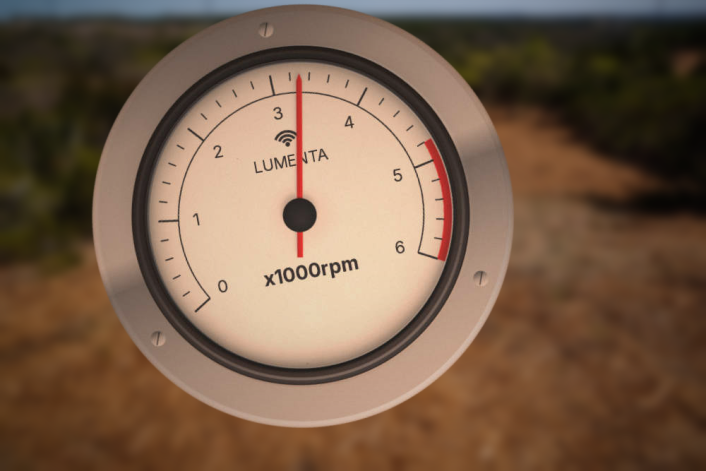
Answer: 3300; rpm
